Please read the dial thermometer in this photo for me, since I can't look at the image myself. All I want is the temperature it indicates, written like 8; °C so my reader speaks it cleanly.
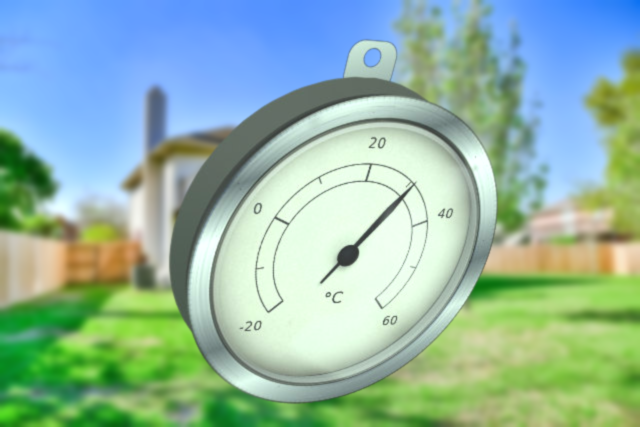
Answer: 30; °C
